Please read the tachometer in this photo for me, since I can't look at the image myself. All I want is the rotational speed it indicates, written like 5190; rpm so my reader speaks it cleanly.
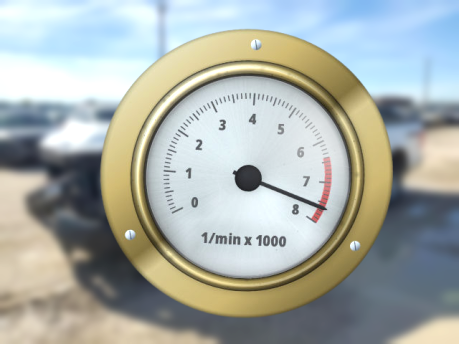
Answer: 7600; rpm
